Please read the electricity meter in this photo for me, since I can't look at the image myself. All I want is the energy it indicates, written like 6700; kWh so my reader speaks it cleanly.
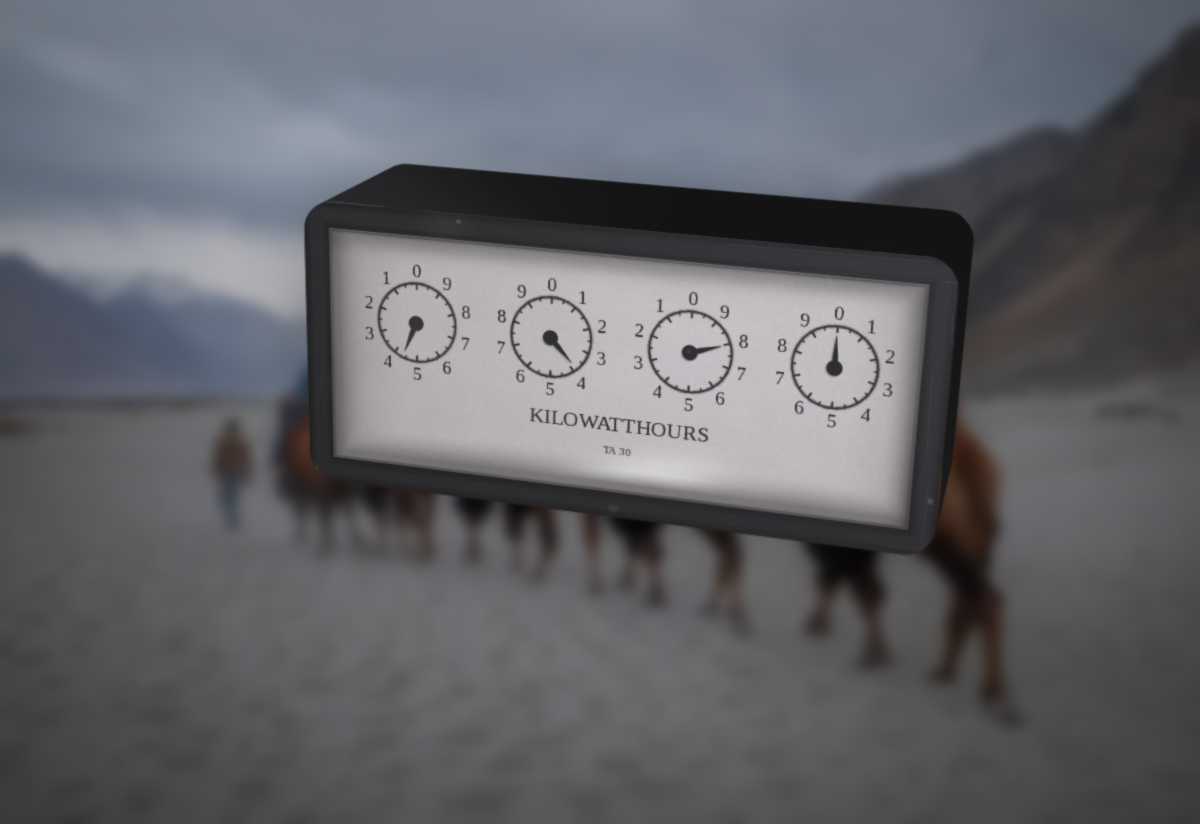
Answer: 4380; kWh
